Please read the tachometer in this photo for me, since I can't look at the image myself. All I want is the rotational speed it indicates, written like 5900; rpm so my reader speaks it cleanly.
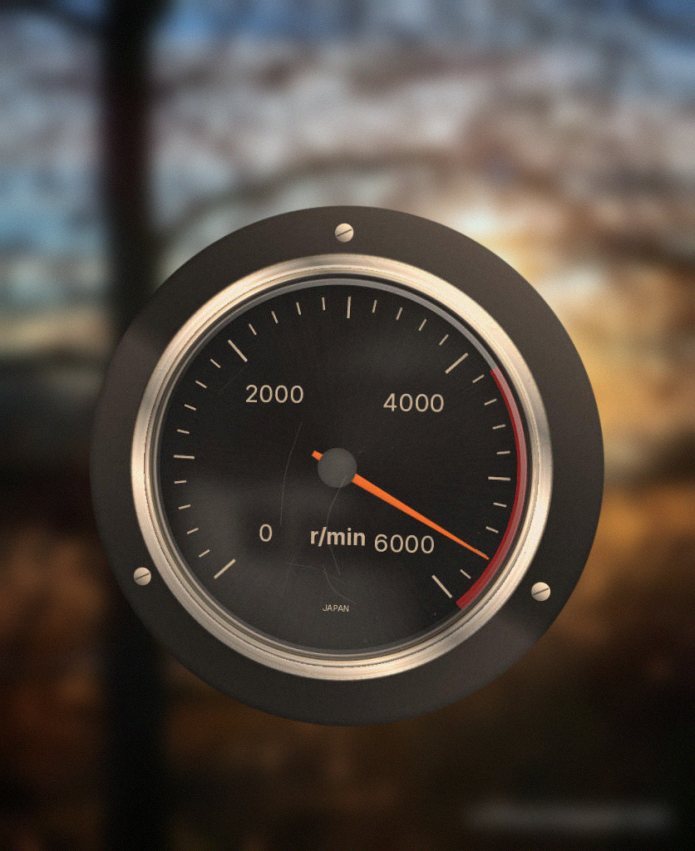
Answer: 5600; rpm
